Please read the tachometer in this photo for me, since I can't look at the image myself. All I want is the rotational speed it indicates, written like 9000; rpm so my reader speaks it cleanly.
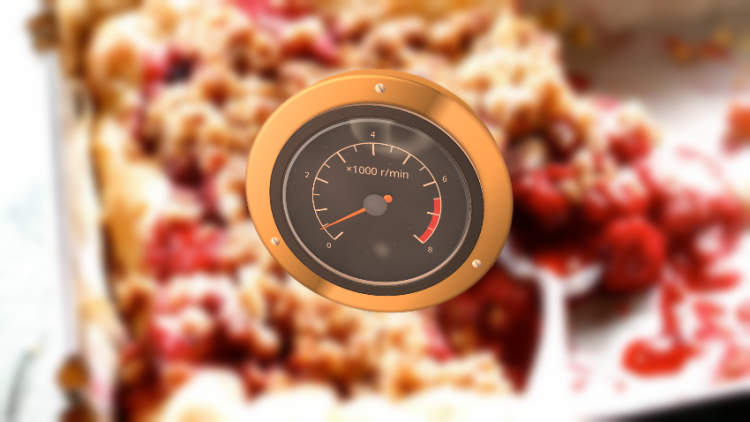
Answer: 500; rpm
